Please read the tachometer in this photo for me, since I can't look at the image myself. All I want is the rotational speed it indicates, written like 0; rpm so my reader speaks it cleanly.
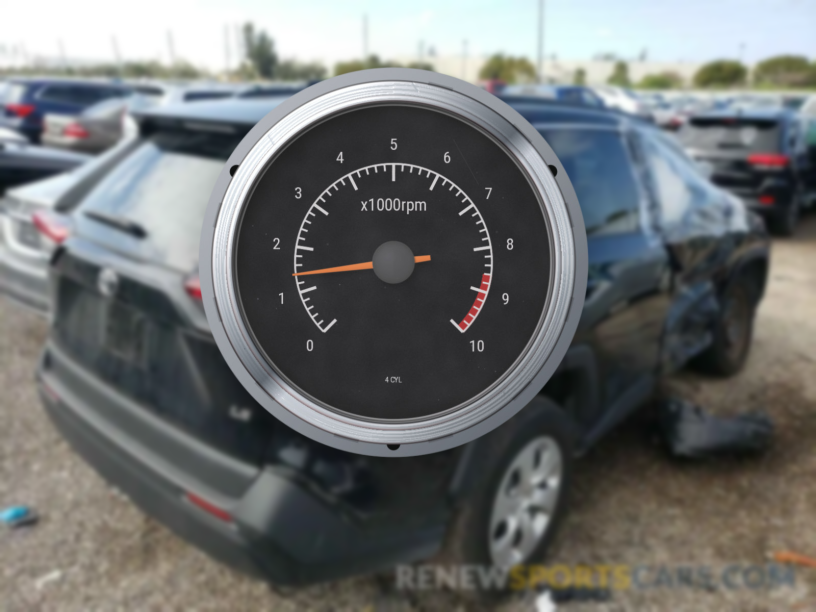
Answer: 1400; rpm
